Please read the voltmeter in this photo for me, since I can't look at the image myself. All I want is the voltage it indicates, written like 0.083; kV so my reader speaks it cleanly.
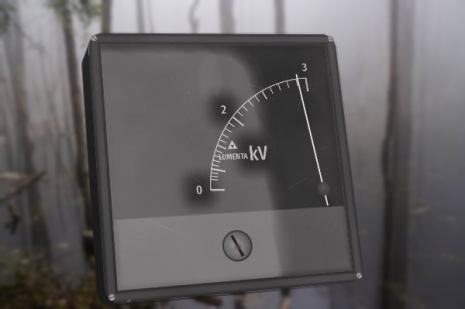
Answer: 2.9; kV
